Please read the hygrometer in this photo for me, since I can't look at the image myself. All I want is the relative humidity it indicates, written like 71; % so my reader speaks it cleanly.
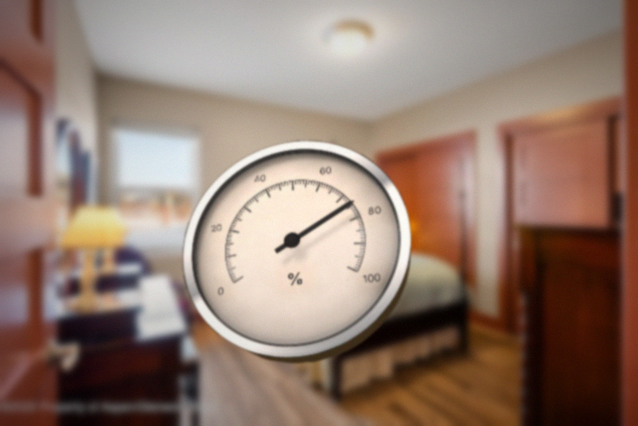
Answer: 75; %
